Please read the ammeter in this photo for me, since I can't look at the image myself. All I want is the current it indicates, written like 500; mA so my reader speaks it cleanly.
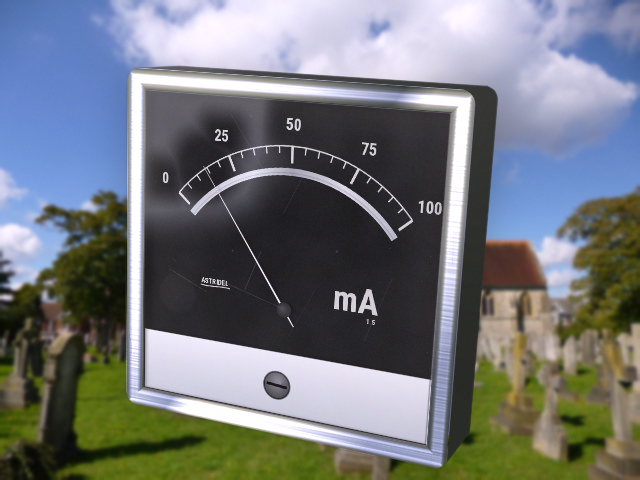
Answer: 15; mA
